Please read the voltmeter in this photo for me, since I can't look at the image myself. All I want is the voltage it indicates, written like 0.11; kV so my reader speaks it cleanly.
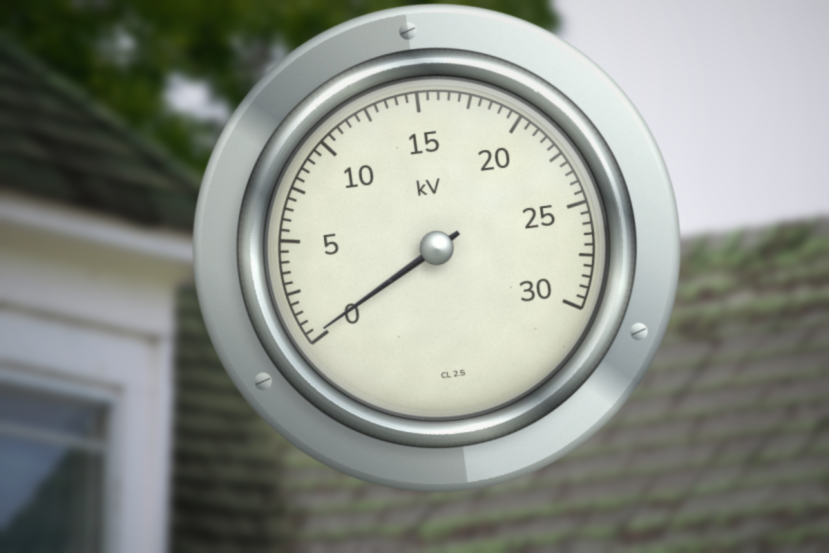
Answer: 0.25; kV
